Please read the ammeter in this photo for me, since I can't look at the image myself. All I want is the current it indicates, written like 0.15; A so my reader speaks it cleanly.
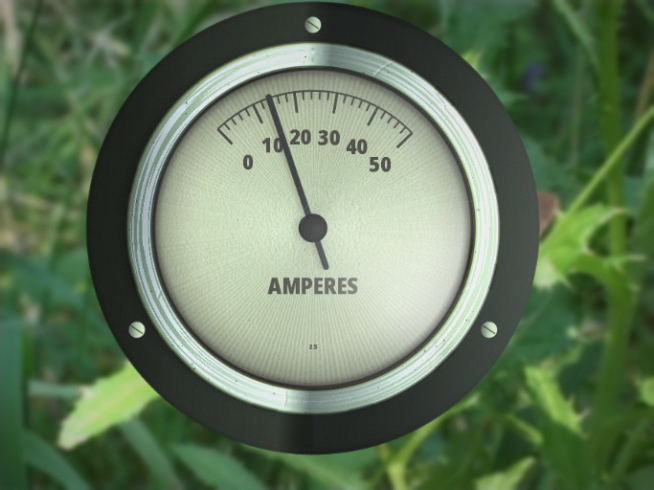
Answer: 14; A
